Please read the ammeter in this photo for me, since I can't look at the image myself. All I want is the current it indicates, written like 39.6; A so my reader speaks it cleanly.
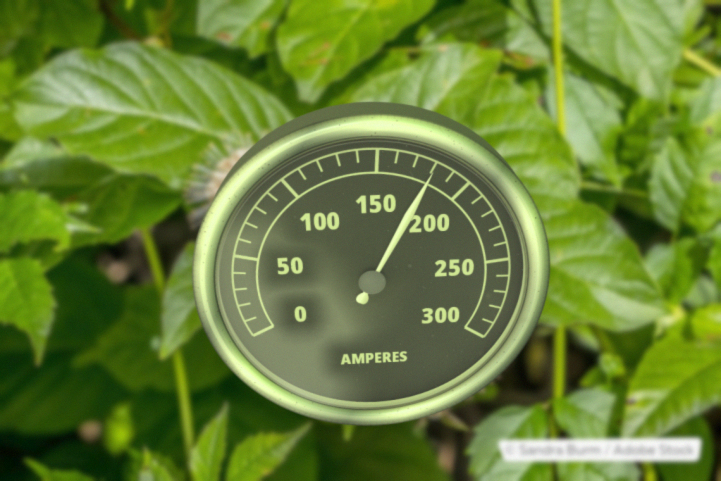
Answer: 180; A
